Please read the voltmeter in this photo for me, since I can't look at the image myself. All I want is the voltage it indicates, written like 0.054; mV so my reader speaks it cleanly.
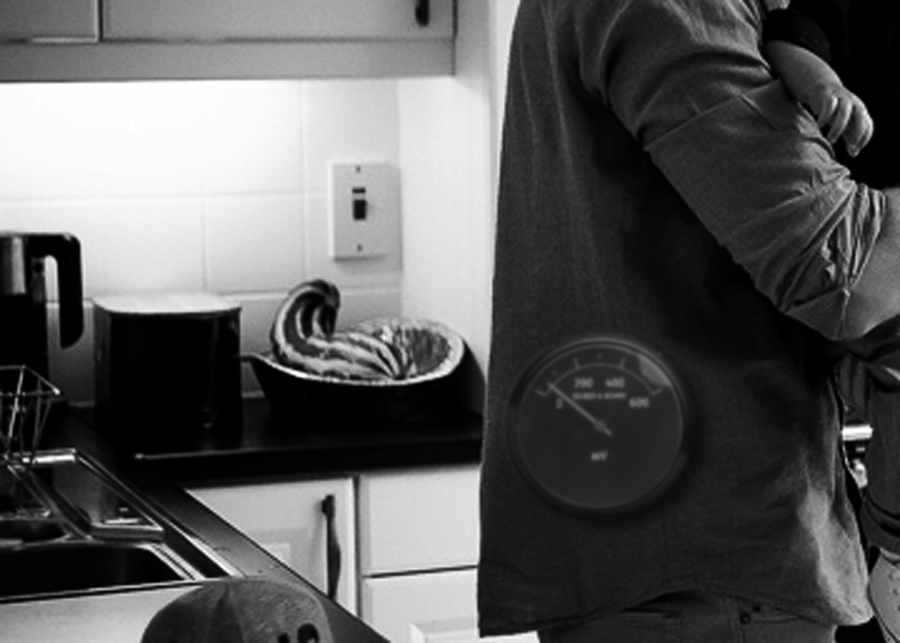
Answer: 50; mV
